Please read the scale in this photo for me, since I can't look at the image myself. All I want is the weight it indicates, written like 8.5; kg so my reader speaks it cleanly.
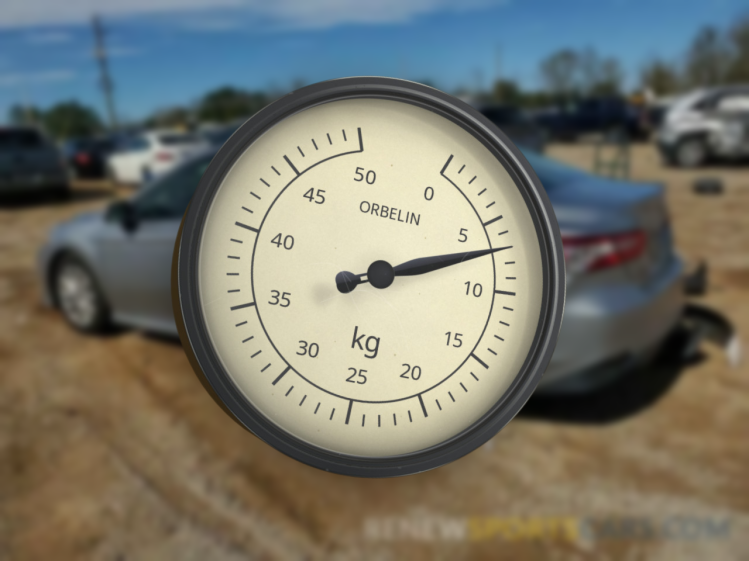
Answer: 7; kg
